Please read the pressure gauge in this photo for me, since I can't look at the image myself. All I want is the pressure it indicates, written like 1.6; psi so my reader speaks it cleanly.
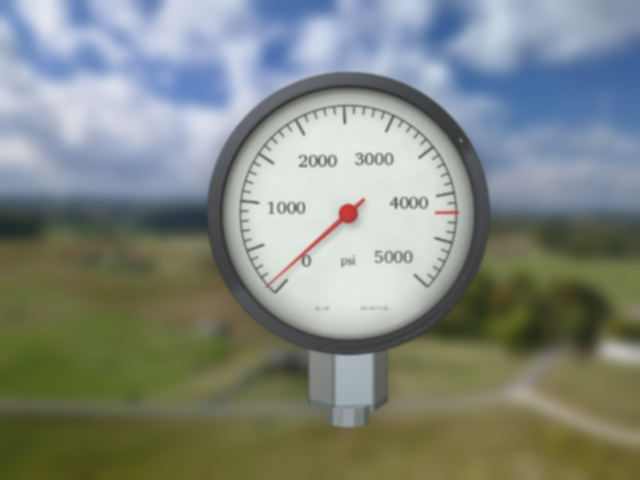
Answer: 100; psi
